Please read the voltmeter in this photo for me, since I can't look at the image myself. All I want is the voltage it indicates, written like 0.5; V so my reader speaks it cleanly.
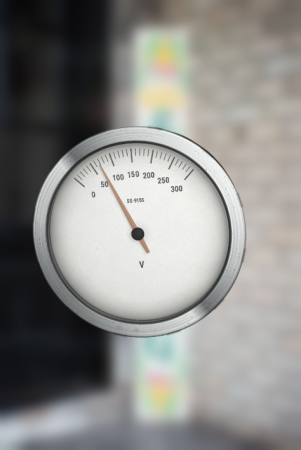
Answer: 70; V
